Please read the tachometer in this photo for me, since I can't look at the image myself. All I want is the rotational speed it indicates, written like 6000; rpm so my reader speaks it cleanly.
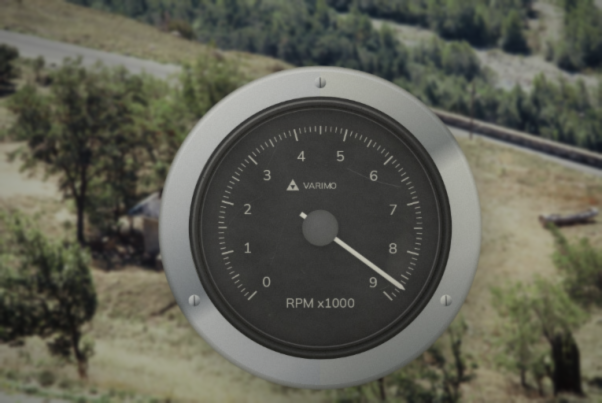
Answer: 8700; rpm
